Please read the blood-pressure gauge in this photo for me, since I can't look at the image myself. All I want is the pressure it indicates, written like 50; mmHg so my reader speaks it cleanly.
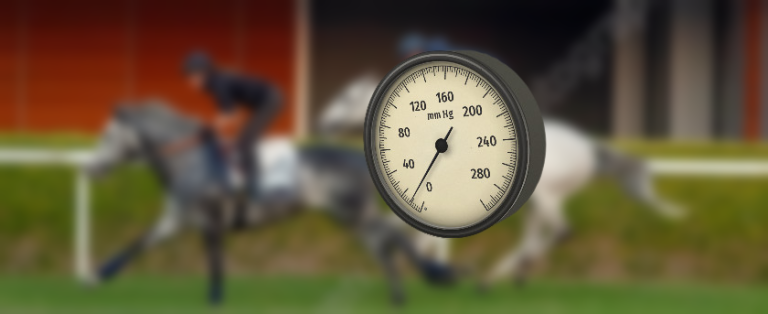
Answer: 10; mmHg
